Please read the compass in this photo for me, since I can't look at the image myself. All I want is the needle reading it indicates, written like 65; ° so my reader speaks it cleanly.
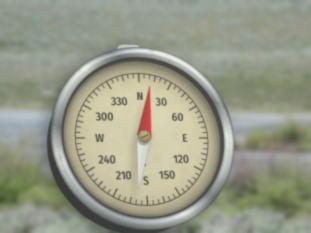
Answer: 10; °
